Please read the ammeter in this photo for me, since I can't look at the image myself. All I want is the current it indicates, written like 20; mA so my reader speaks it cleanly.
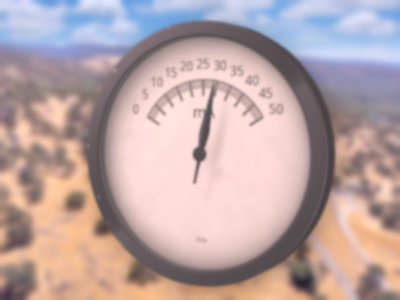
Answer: 30; mA
